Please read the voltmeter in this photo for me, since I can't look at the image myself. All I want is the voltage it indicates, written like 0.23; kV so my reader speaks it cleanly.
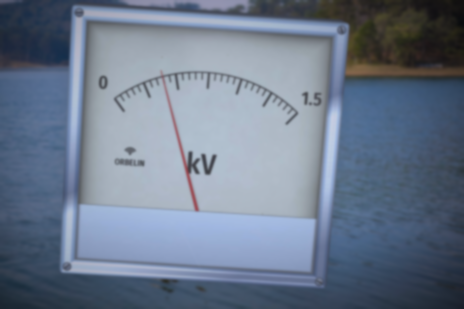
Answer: 0.4; kV
